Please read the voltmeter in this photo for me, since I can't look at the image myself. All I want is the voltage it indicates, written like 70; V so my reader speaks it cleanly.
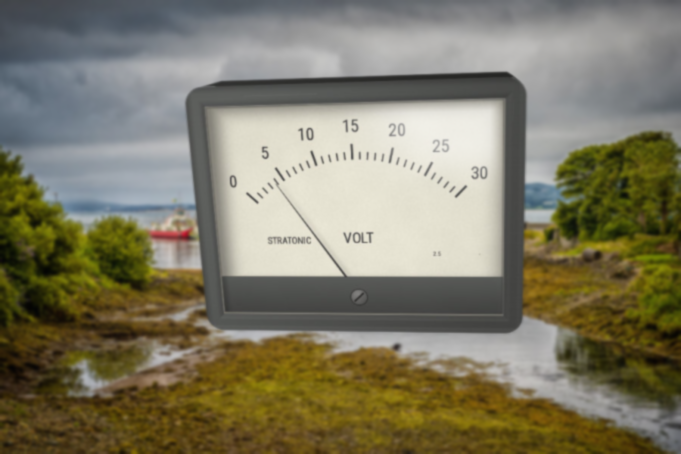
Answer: 4; V
